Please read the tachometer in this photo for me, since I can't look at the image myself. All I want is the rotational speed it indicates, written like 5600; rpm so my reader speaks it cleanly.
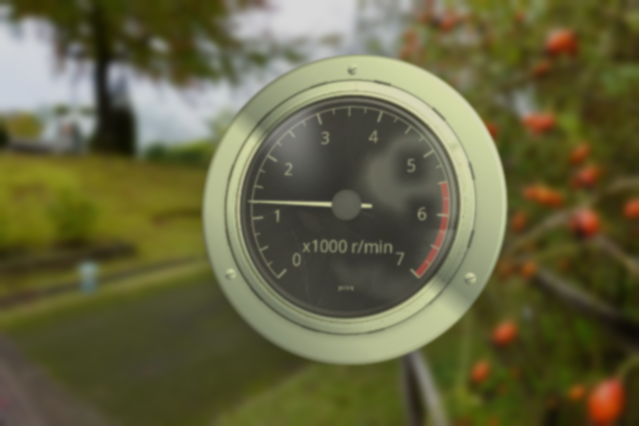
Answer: 1250; rpm
